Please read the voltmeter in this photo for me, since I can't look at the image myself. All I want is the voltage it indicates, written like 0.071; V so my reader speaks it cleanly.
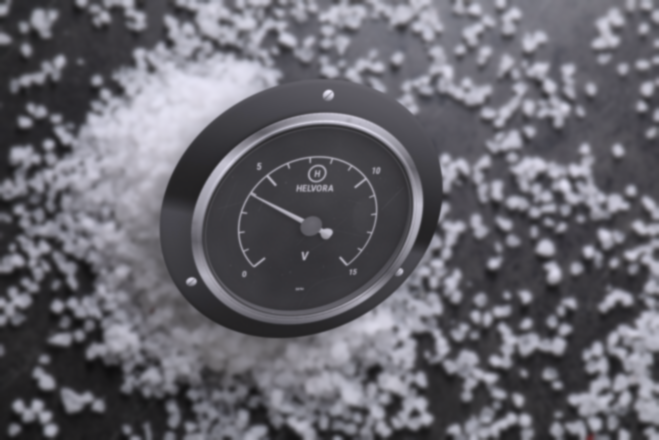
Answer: 4; V
